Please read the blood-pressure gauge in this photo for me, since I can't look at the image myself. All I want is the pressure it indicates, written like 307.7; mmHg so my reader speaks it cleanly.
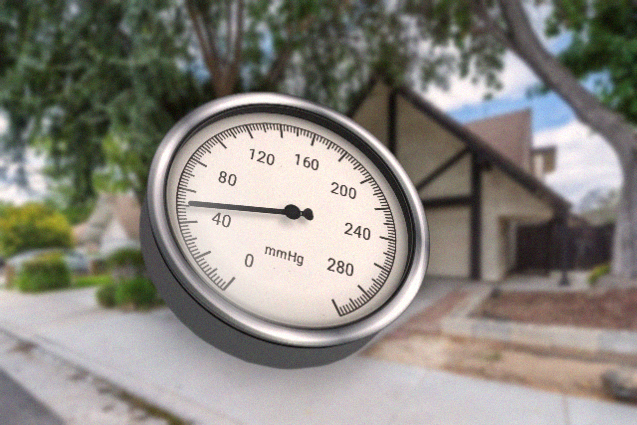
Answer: 50; mmHg
